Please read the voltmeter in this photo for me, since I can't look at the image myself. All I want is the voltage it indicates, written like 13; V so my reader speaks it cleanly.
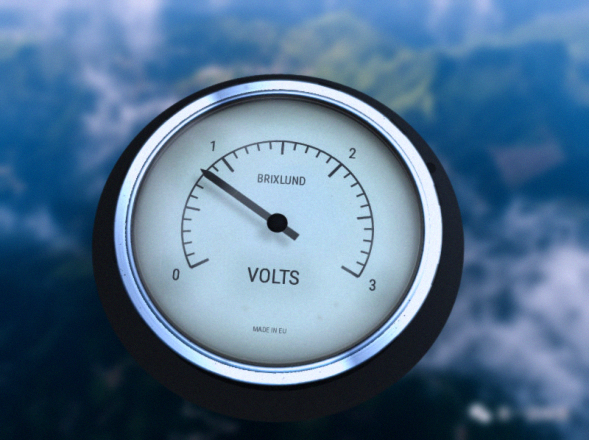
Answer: 0.8; V
